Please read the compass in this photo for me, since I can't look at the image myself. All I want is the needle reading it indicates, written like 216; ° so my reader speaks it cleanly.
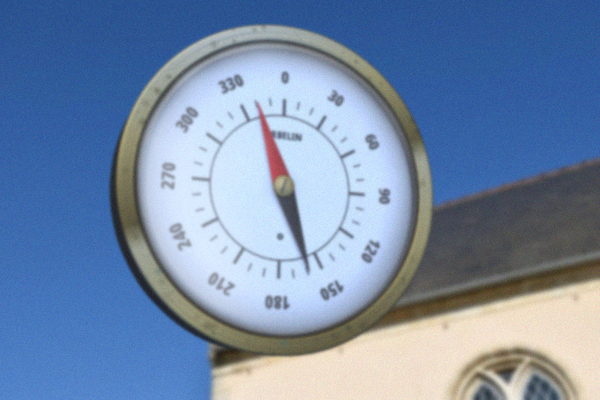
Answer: 340; °
